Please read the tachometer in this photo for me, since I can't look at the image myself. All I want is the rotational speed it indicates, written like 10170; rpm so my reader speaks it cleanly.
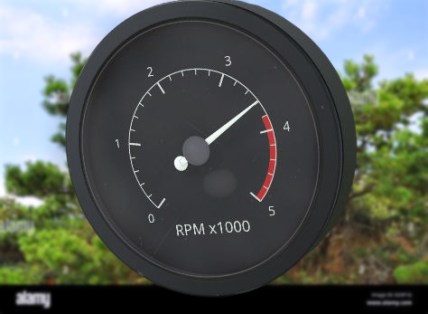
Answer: 3600; rpm
